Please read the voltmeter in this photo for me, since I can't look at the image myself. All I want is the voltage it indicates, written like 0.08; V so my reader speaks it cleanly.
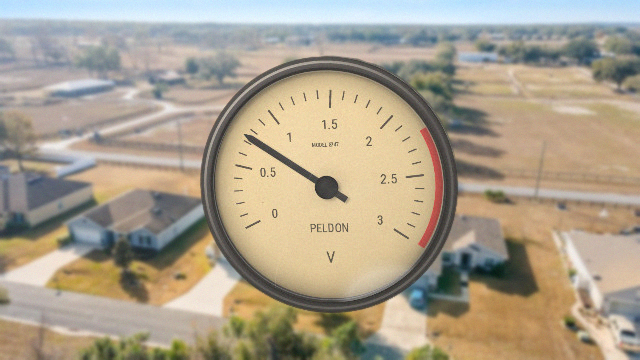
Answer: 0.75; V
